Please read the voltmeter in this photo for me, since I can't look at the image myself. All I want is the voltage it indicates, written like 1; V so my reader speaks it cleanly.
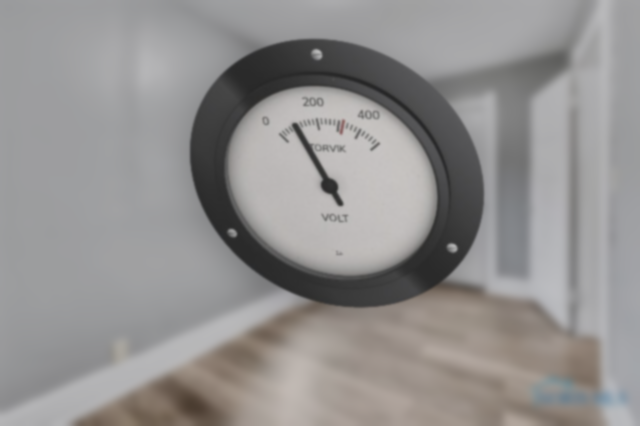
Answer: 100; V
